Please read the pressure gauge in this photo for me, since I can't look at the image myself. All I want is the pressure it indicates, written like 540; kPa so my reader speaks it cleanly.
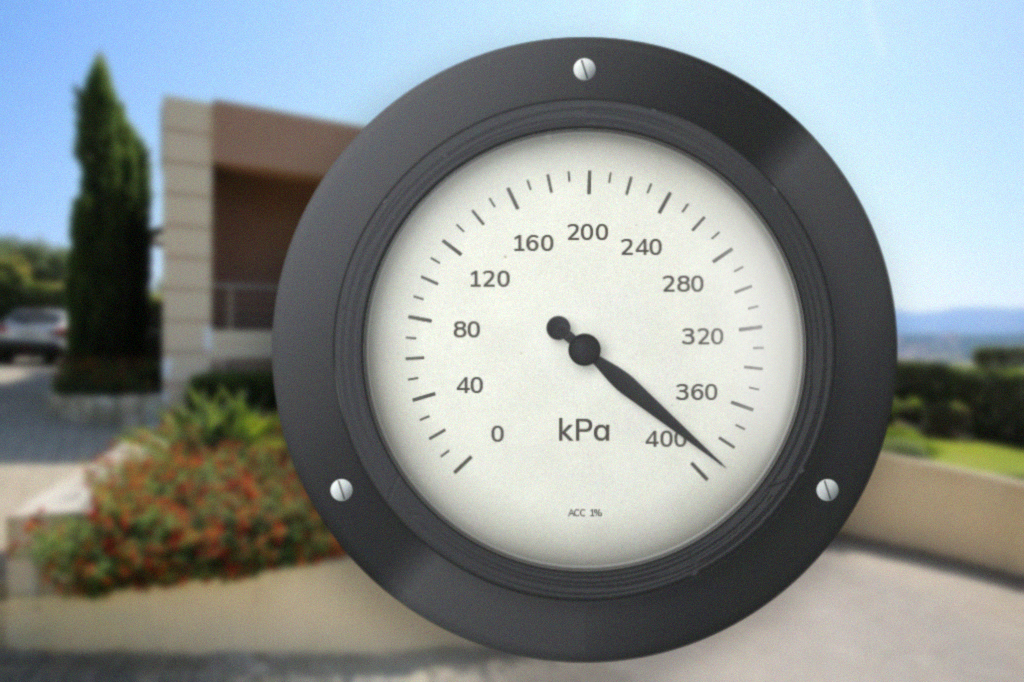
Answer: 390; kPa
